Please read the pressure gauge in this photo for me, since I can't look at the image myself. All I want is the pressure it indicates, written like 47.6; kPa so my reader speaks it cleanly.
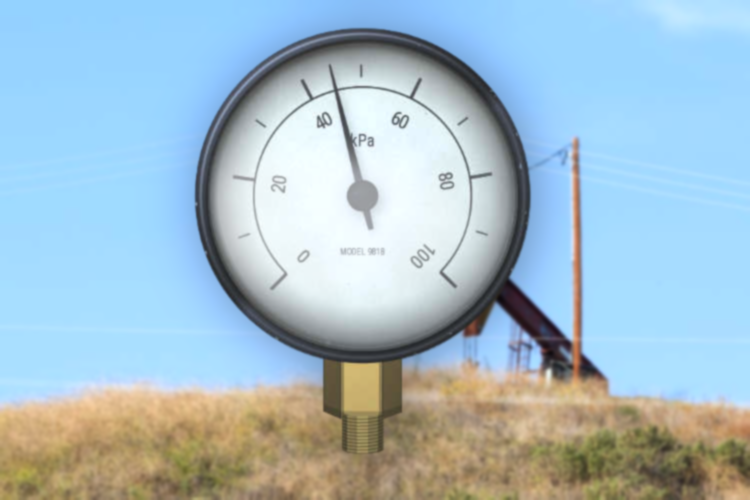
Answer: 45; kPa
